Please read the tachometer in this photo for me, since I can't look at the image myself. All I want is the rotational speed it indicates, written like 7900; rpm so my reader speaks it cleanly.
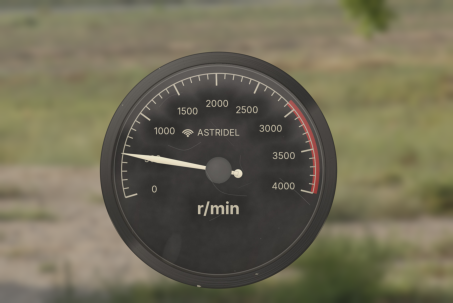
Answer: 500; rpm
